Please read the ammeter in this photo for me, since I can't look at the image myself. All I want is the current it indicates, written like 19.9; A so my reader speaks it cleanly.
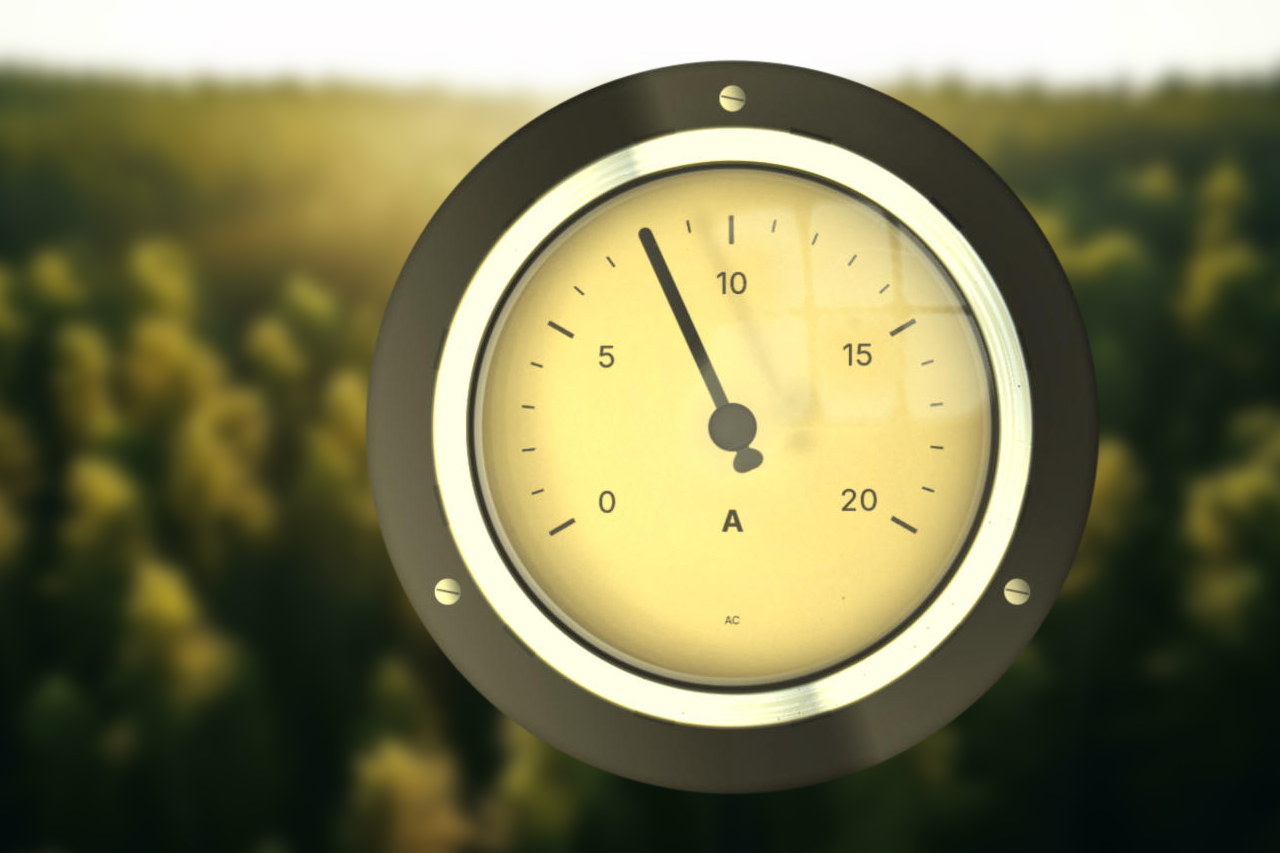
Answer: 8; A
